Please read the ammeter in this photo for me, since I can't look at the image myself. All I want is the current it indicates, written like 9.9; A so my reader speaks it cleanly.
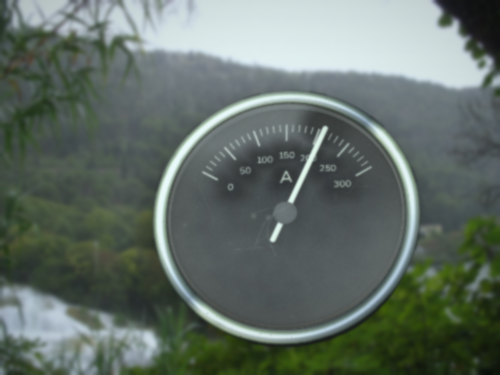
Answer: 210; A
